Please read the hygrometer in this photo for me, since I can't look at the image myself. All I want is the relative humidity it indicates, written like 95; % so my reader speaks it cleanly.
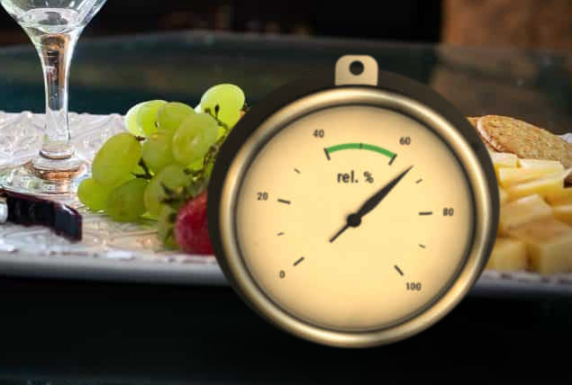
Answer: 65; %
